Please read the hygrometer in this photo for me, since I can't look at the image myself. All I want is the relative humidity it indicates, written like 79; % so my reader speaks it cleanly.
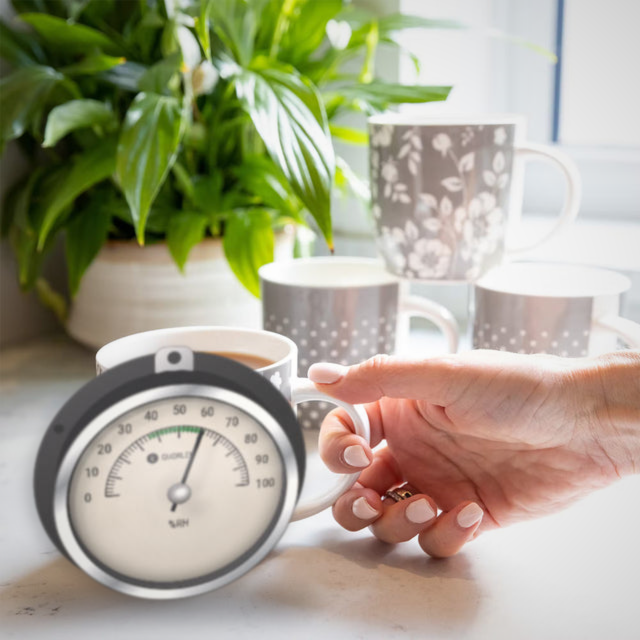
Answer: 60; %
